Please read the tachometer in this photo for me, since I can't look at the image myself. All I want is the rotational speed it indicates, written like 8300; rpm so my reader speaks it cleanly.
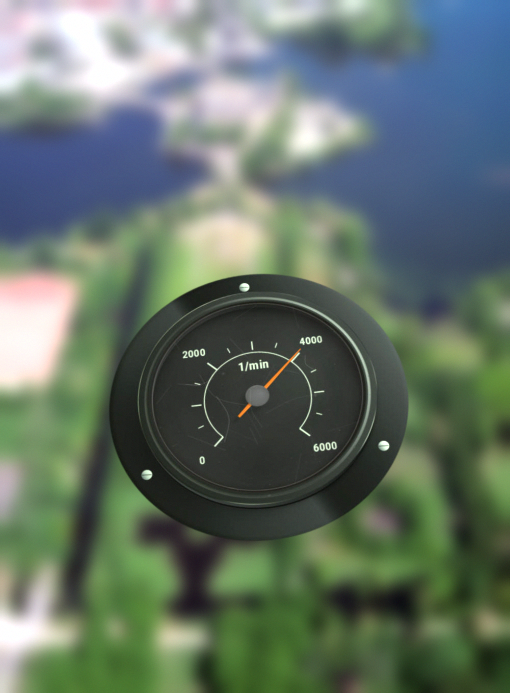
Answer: 4000; rpm
